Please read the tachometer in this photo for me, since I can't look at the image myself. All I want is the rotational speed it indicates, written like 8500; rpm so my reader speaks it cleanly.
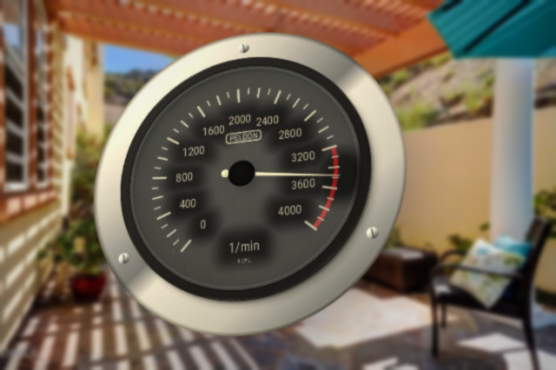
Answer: 3500; rpm
